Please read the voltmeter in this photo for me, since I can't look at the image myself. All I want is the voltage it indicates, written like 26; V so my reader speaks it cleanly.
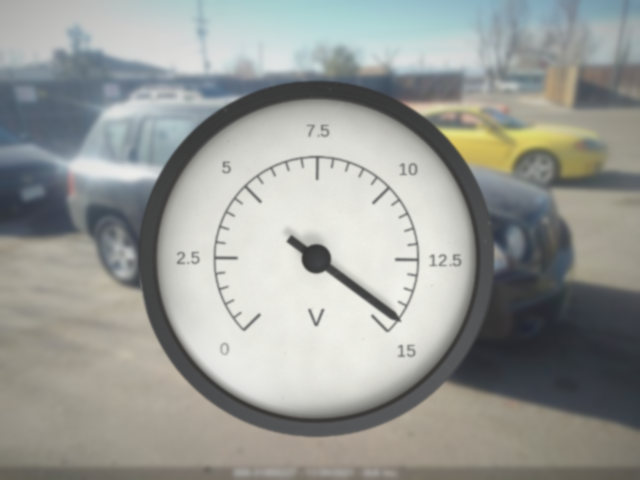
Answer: 14.5; V
